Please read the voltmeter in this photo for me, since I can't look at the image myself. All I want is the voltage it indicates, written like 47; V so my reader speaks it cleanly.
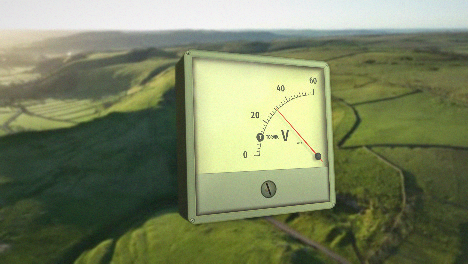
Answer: 30; V
